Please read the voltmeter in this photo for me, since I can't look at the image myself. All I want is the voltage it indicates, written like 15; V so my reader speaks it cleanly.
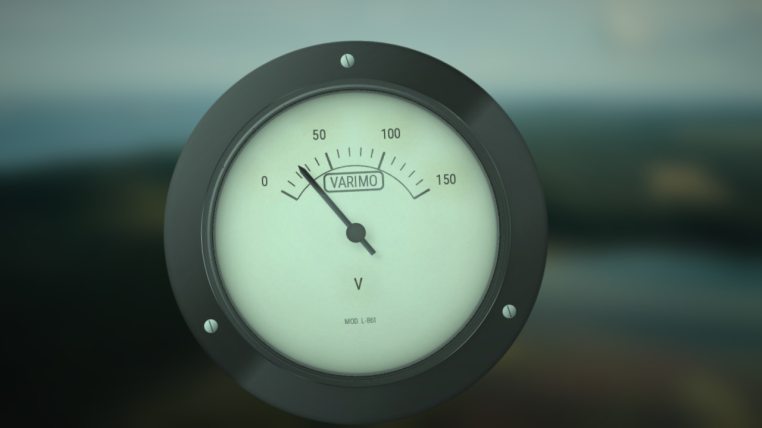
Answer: 25; V
